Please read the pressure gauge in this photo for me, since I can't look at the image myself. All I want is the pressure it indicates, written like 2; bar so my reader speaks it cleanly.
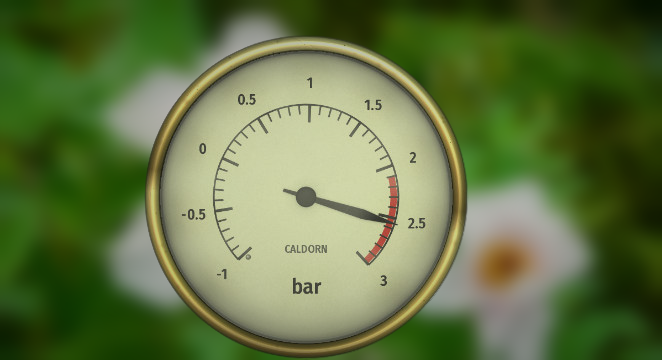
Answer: 2.55; bar
